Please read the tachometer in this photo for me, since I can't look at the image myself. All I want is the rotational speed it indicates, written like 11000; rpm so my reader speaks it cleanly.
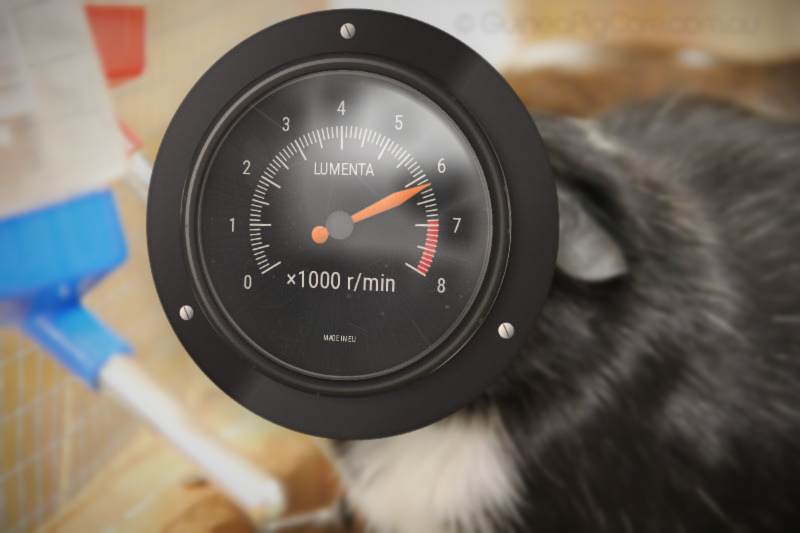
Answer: 6200; rpm
